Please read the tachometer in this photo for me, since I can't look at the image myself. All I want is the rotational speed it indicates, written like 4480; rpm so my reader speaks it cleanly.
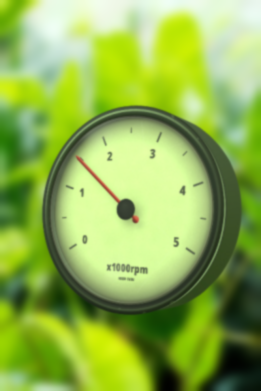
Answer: 1500; rpm
